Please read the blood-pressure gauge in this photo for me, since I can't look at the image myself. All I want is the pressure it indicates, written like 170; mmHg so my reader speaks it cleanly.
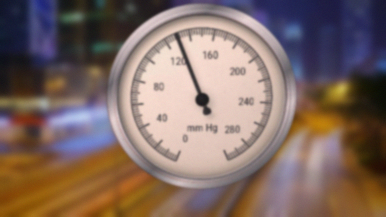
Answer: 130; mmHg
